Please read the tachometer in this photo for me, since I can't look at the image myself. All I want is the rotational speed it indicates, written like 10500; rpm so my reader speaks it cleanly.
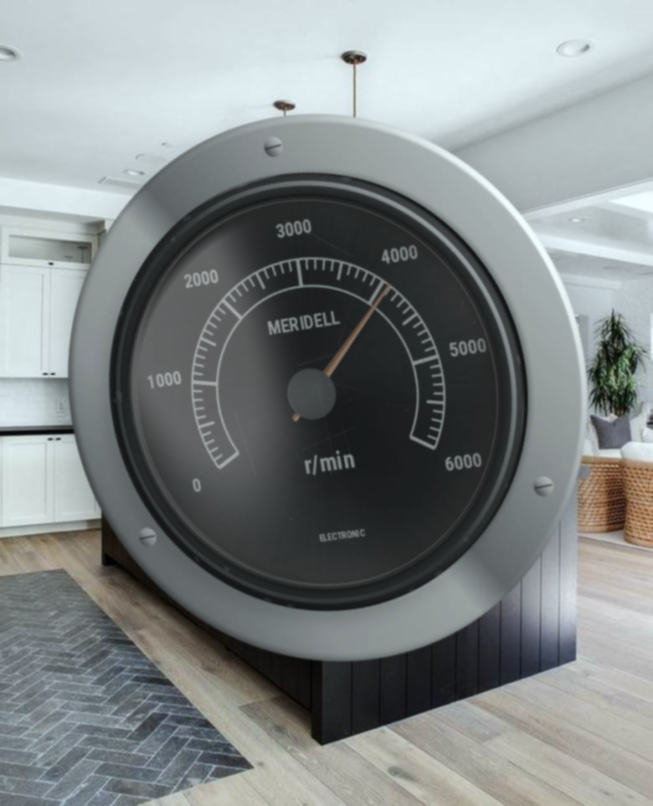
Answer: 4100; rpm
